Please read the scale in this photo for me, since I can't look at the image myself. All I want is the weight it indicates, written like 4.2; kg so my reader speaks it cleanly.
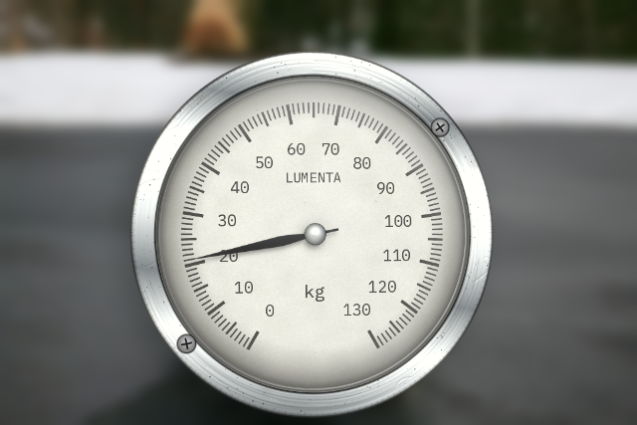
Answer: 21; kg
